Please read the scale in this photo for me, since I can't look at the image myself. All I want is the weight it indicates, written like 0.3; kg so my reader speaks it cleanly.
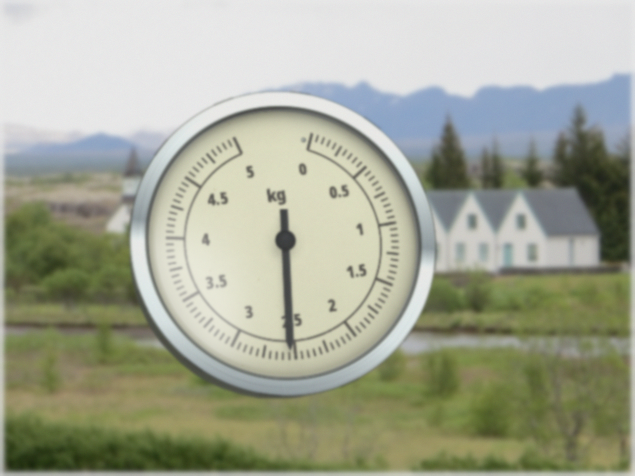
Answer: 2.55; kg
